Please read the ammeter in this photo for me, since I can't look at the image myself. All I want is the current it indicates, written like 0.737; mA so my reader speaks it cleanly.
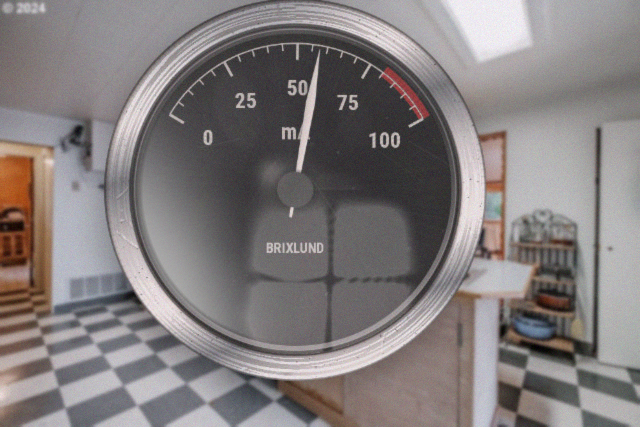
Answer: 57.5; mA
